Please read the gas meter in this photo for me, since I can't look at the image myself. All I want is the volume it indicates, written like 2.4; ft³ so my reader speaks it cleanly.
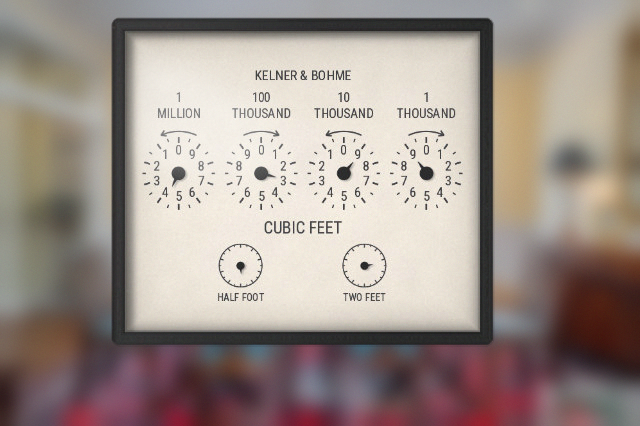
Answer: 428900; ft³
